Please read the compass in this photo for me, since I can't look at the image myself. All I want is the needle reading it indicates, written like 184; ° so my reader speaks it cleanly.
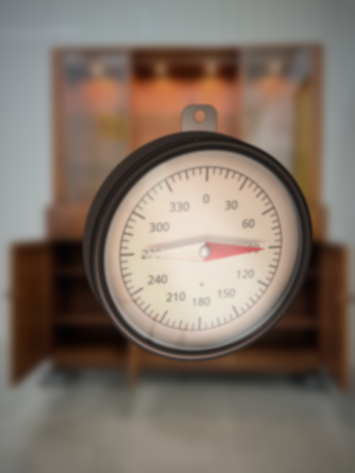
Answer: 90; °
